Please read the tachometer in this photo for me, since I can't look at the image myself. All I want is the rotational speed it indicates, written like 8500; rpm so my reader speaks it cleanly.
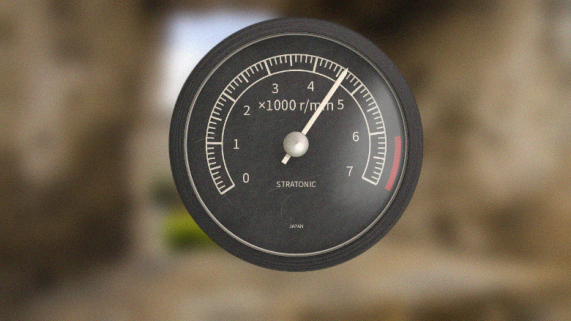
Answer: 4600; rpm
